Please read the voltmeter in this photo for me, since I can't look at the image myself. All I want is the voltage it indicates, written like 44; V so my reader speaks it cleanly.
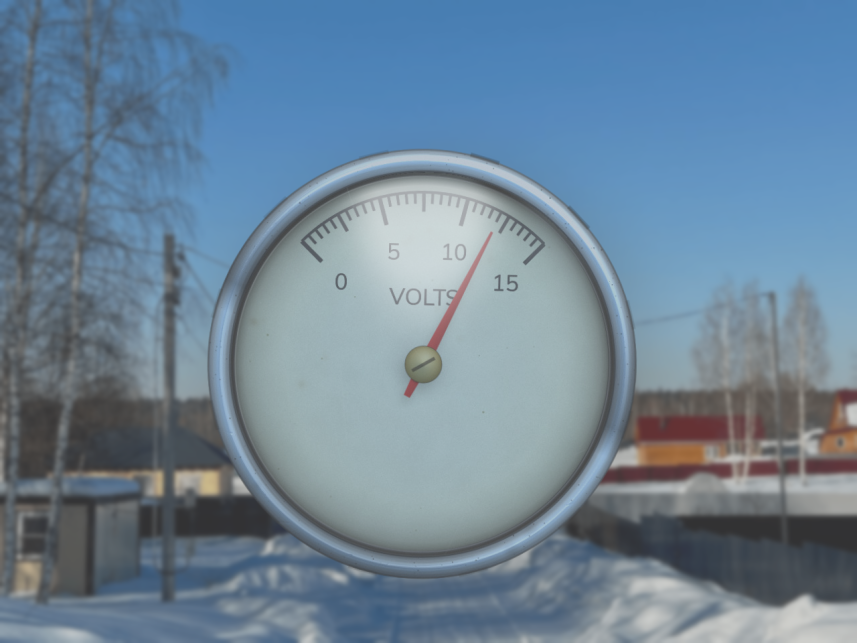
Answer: 12; V
